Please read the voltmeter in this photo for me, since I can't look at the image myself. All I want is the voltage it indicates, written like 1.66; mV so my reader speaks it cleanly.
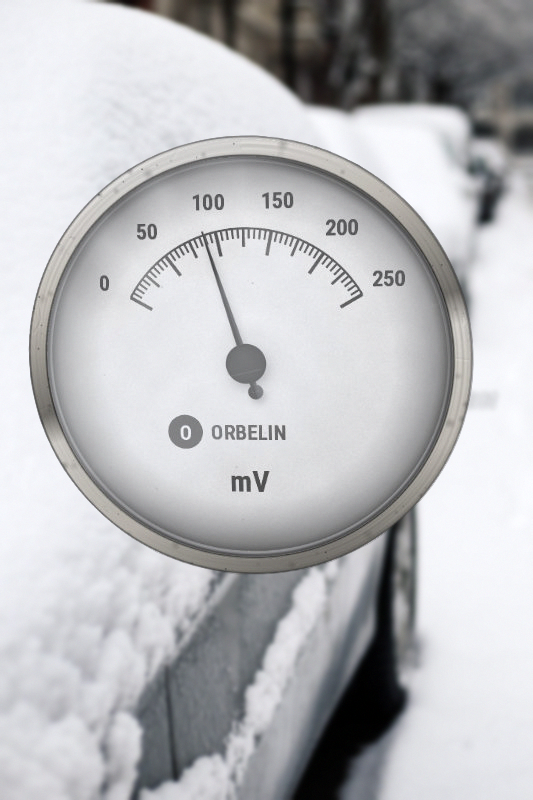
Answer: 90; mV
